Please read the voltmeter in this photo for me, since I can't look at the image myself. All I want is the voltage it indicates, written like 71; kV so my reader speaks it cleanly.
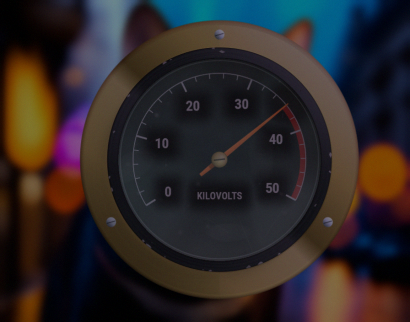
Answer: 36; kV
